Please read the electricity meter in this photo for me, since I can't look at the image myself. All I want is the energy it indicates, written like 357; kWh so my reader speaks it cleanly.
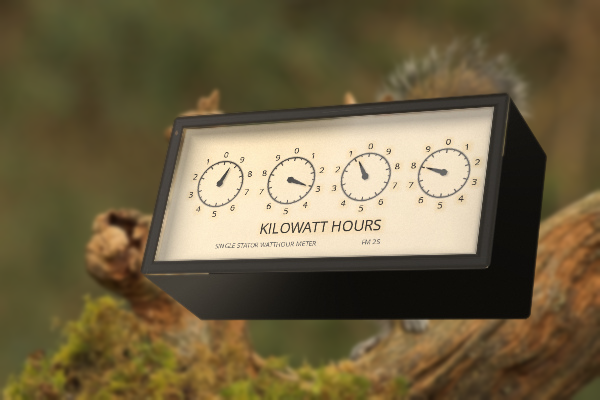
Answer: 9308; kWh
